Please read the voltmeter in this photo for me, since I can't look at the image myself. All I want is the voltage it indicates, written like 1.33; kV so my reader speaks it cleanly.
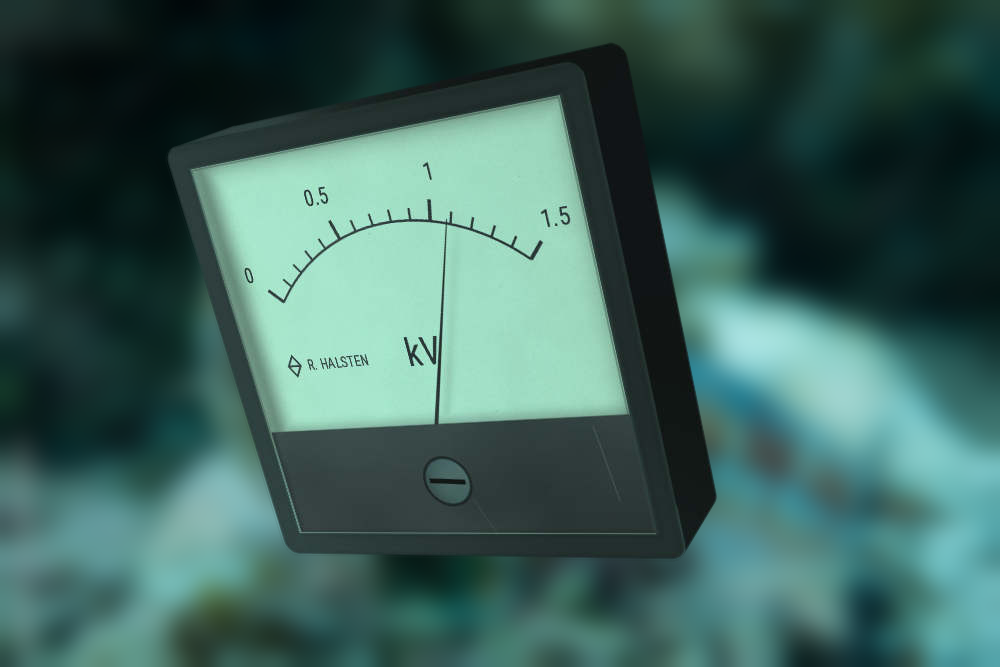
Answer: 1.1; kV
